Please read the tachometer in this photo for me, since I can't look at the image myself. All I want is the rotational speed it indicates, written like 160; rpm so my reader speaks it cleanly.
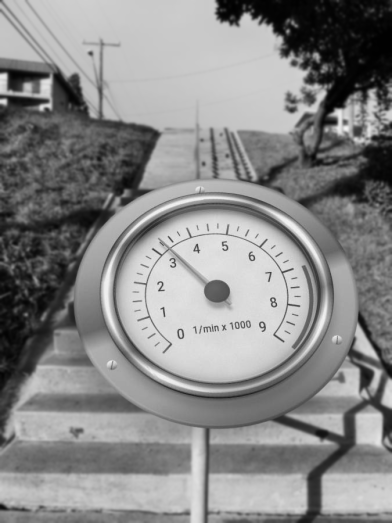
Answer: 3250; rpm
